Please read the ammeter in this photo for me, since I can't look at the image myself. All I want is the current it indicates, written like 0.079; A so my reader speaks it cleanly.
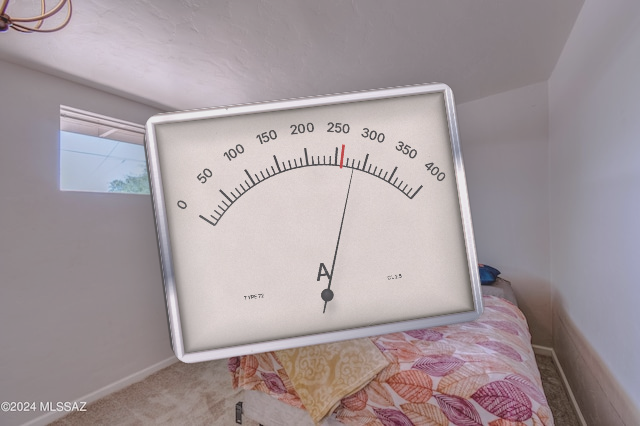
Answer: 280; A
